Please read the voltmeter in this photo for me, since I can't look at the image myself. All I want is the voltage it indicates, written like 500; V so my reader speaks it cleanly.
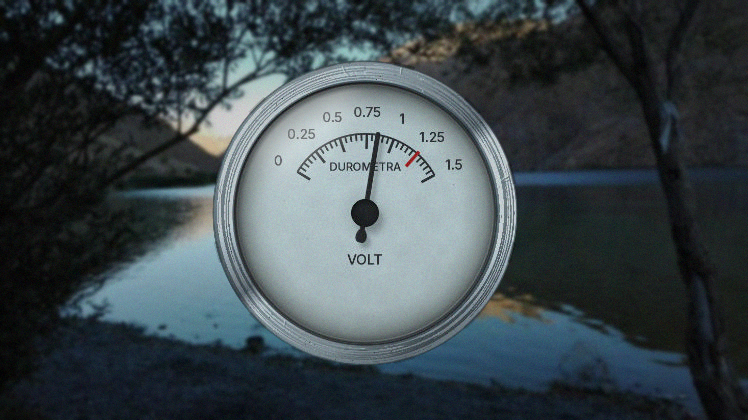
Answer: 0.85; V
